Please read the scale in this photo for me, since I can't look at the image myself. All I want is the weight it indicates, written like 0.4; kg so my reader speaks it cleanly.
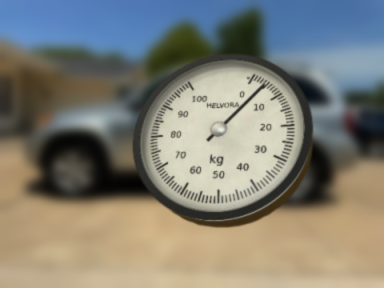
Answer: 5; kg
